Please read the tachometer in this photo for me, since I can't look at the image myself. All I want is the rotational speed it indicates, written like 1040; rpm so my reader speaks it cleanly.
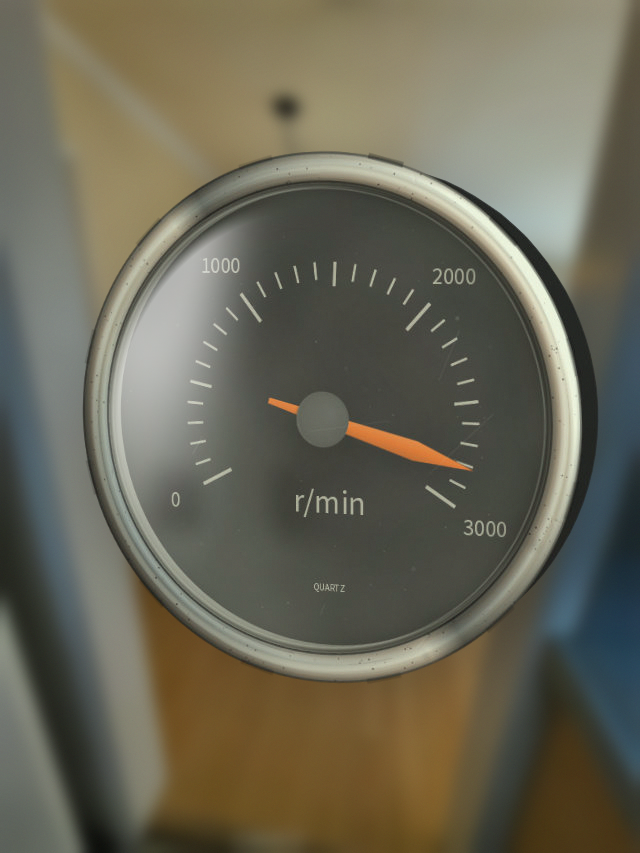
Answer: 2800; rpm
